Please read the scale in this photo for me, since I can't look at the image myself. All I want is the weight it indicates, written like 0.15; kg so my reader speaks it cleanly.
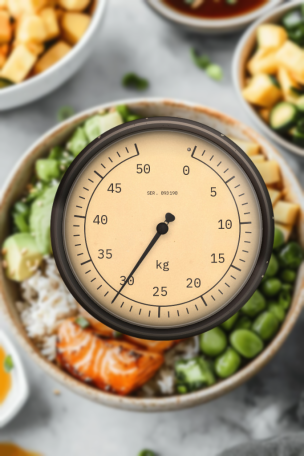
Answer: 30; kg
